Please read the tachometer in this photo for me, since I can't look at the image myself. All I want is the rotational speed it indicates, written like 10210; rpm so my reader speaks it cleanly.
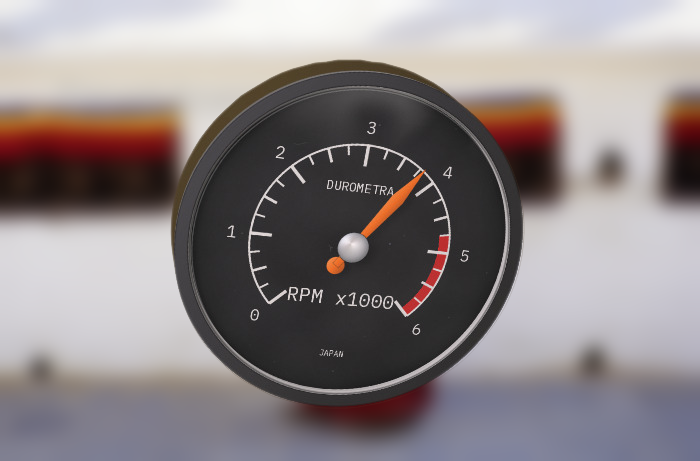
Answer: 3750; rpm
